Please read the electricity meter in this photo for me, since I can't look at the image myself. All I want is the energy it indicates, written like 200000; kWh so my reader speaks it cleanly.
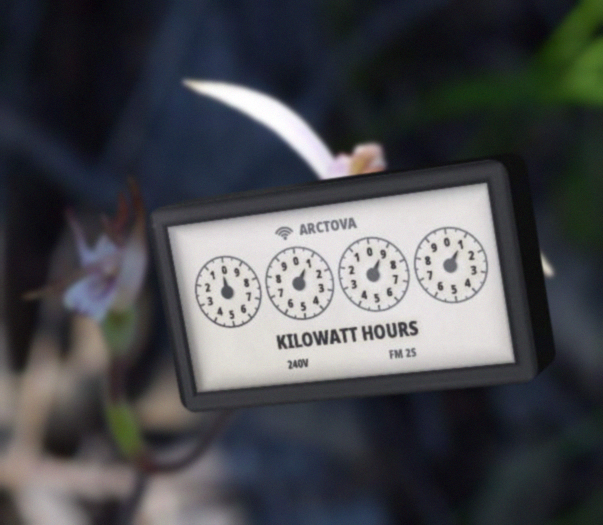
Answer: 91; kWh
